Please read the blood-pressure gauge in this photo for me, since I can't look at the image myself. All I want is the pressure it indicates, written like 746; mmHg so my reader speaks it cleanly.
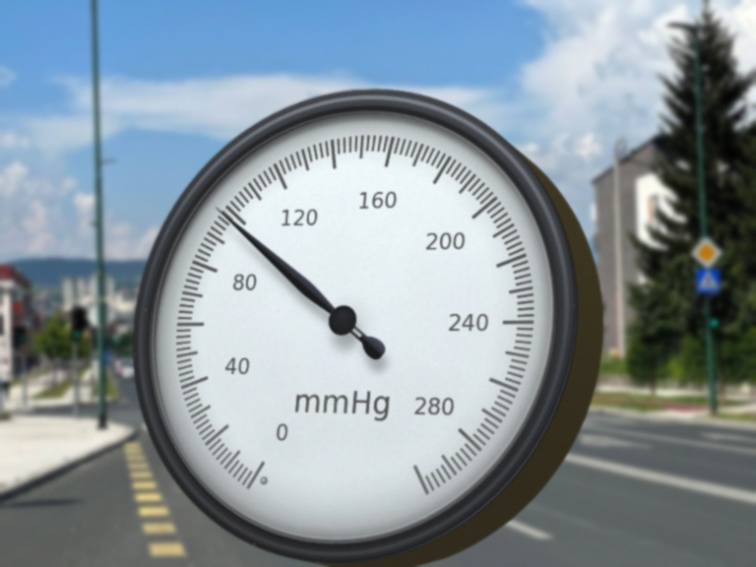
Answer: 98; mmHg
